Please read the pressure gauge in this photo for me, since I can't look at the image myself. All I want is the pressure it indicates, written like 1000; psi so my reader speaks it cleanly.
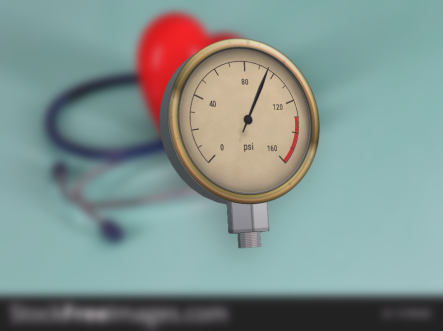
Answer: 95; psi
